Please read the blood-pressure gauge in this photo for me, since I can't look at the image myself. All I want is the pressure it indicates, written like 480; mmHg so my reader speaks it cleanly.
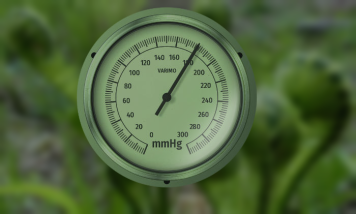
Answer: 180; mmHg
